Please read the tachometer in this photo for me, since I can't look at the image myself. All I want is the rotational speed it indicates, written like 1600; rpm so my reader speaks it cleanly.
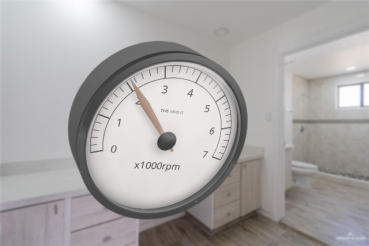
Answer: 2100; rpm
